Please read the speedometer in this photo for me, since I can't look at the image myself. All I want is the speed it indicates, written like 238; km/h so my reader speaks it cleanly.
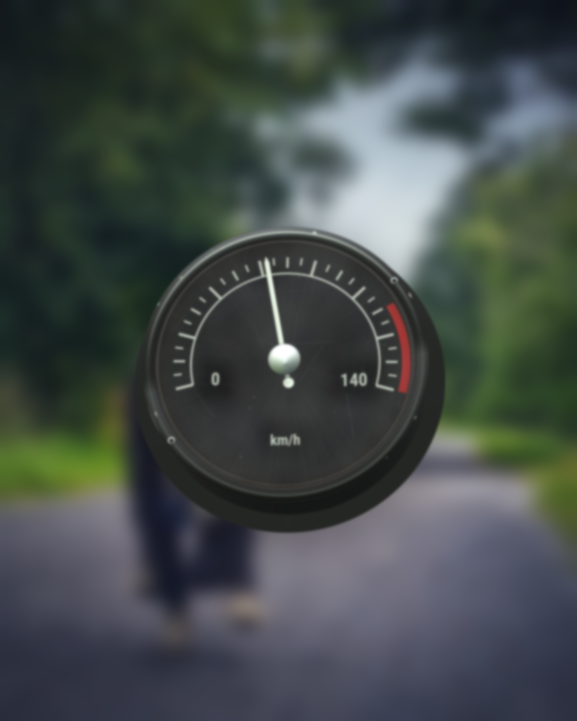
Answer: 62.5; km/h
